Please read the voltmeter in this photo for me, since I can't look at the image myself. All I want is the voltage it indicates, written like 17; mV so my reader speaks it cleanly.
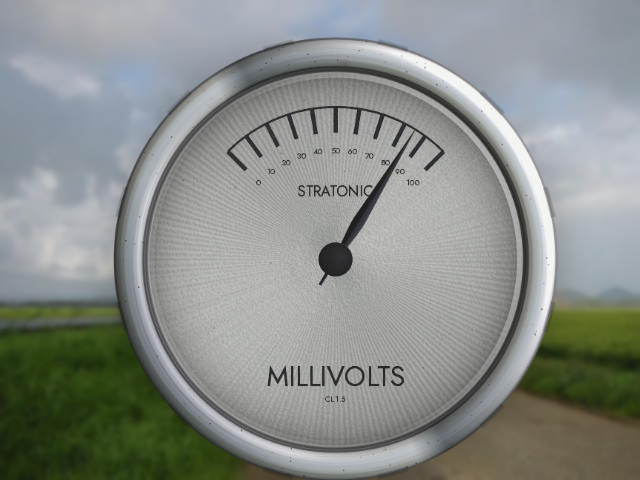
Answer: 85; mV
